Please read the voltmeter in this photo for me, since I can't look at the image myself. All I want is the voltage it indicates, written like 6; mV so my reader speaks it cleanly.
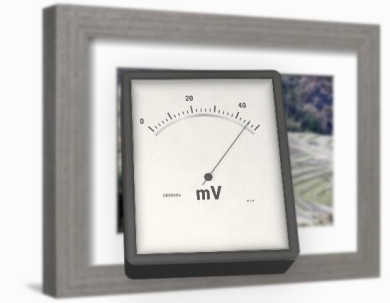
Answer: 46; mV
